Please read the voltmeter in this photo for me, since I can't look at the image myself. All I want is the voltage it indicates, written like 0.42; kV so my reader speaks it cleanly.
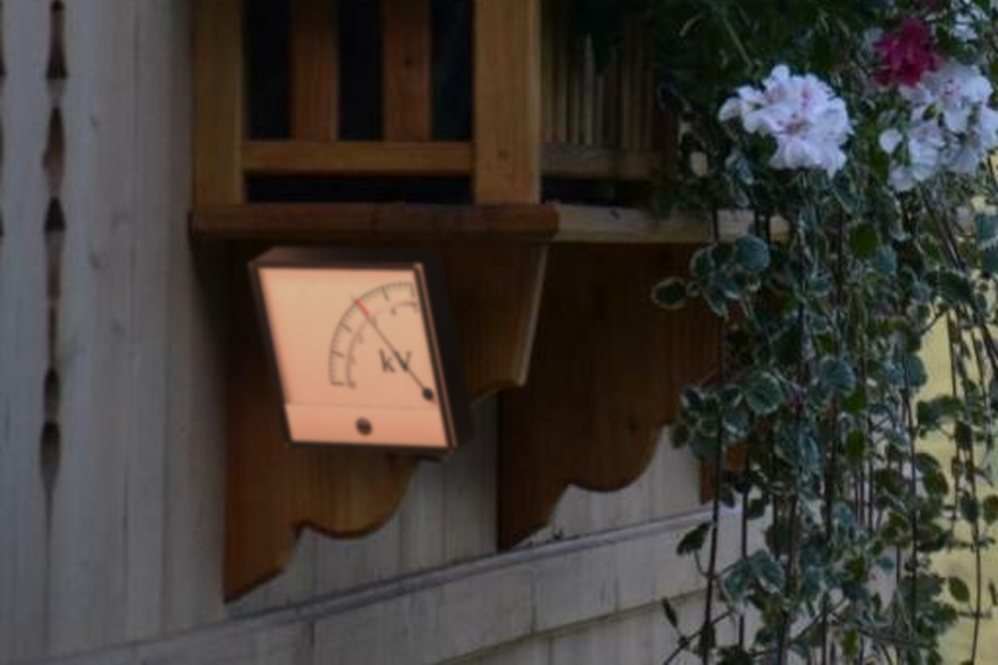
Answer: 3; kV
